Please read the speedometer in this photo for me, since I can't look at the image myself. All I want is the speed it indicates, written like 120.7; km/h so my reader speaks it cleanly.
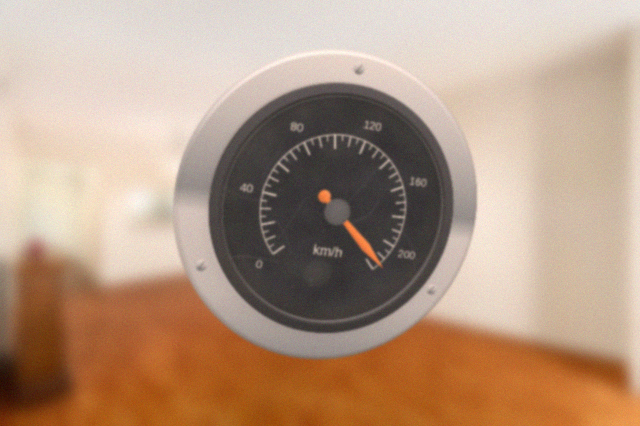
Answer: 215; km/h
